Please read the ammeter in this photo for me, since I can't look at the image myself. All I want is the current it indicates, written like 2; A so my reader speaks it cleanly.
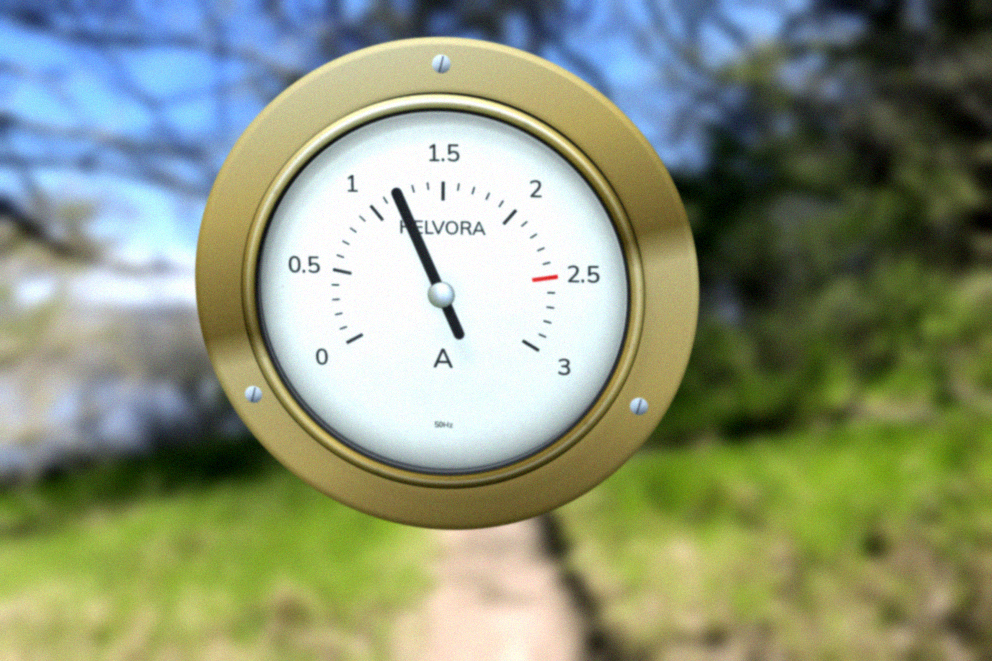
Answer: 1.2; A
